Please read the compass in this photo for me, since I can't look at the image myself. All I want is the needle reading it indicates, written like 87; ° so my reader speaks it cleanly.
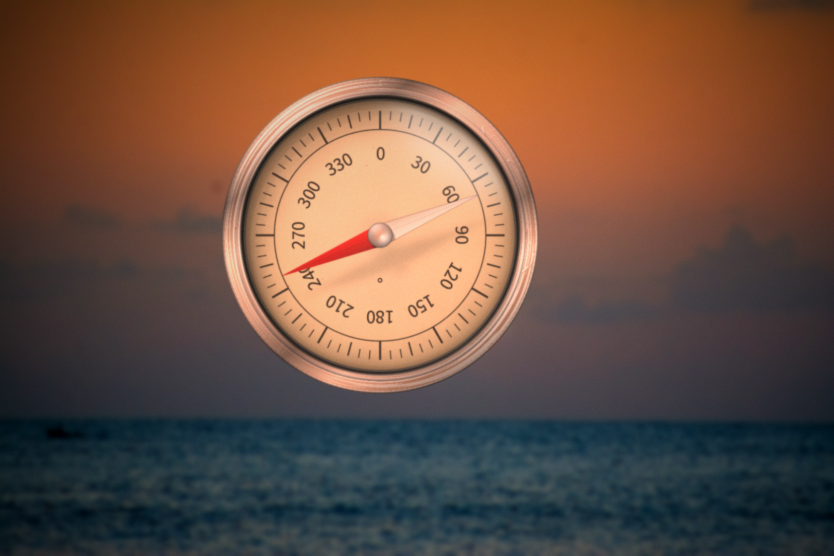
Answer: 247.5; °
